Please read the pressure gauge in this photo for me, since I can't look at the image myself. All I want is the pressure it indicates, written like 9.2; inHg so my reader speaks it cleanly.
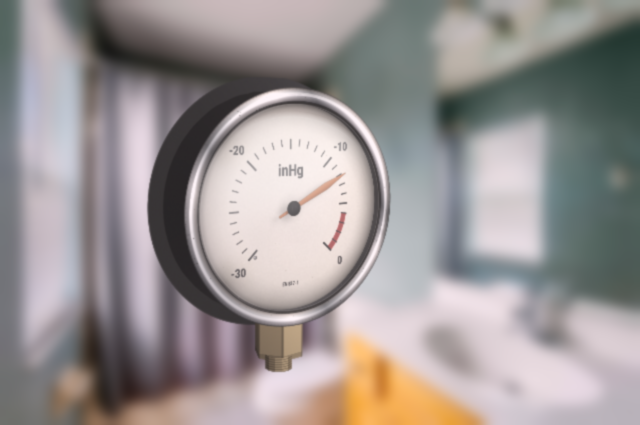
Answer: -8; inHg
